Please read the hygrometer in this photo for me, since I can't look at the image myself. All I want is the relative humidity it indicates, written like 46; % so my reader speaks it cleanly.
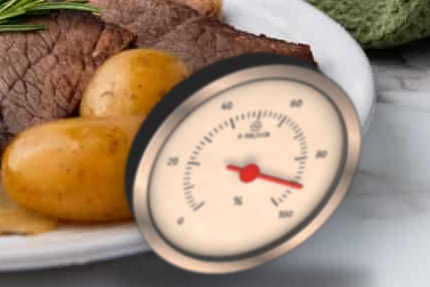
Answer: 90; %
